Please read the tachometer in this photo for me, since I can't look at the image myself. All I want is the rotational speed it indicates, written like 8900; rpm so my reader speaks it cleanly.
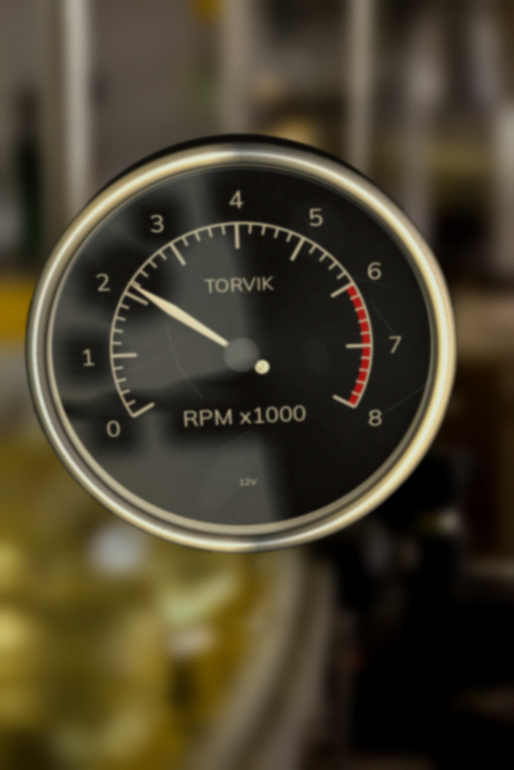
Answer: 2200; rpm
